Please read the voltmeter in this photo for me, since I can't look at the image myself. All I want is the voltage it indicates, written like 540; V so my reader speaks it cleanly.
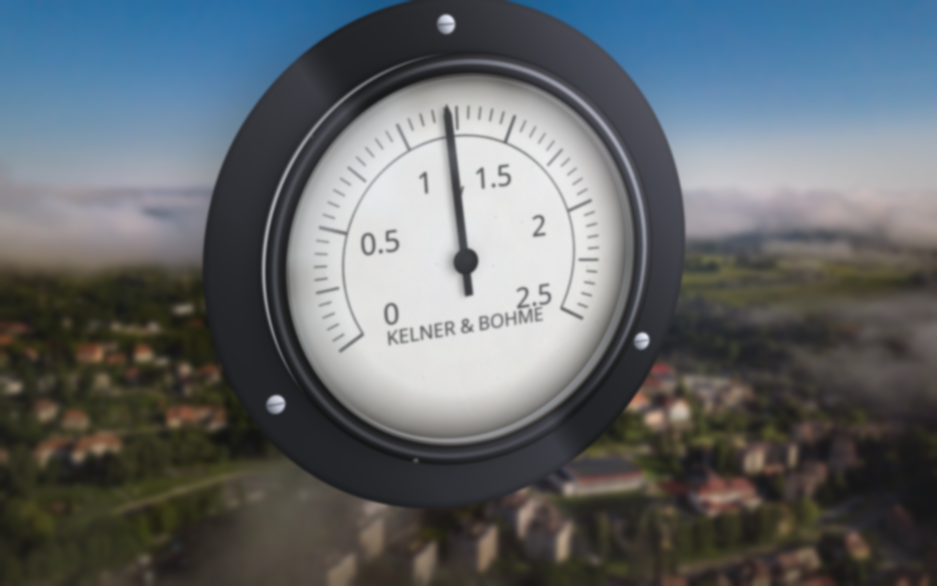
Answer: 1.2; V
